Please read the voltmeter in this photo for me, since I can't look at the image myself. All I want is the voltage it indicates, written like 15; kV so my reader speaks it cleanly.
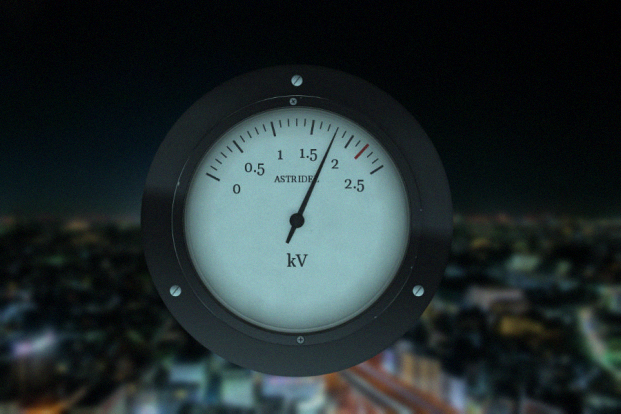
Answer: 1.8; kV
